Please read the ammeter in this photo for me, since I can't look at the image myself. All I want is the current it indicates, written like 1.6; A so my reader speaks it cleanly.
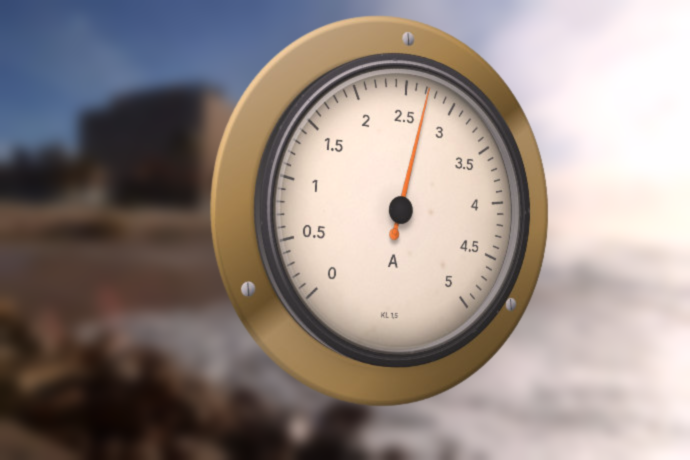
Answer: 2.7; A
